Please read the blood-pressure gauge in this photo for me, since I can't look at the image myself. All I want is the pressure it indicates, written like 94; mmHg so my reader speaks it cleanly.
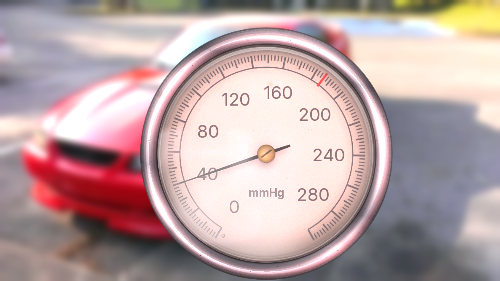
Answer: 40; mmHg
